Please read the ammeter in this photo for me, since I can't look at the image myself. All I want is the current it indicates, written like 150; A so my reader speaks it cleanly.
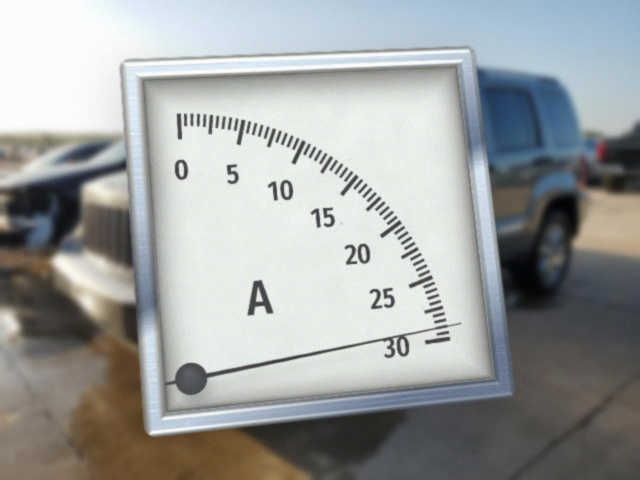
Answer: 29; A
